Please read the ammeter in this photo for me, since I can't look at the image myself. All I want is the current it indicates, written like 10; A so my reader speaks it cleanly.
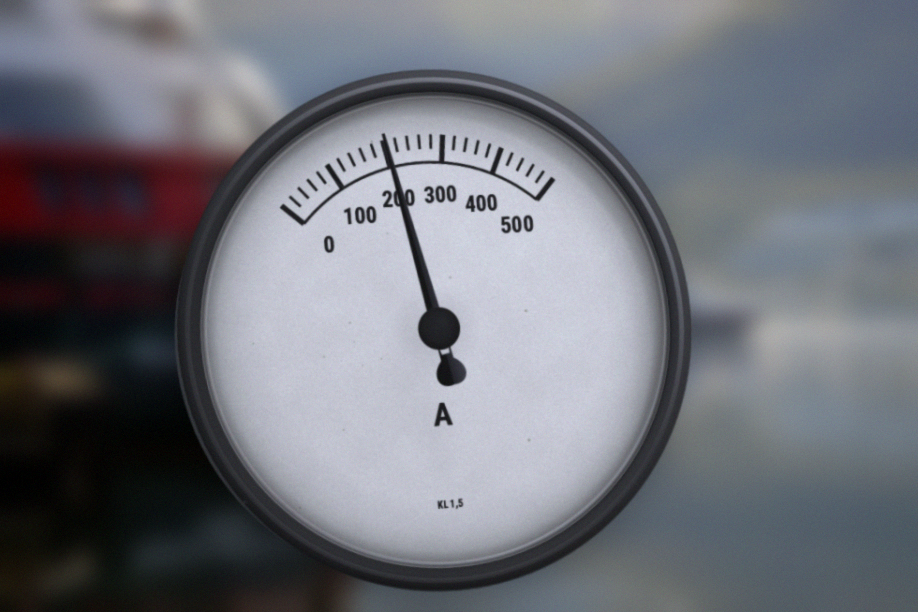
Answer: 200; A
